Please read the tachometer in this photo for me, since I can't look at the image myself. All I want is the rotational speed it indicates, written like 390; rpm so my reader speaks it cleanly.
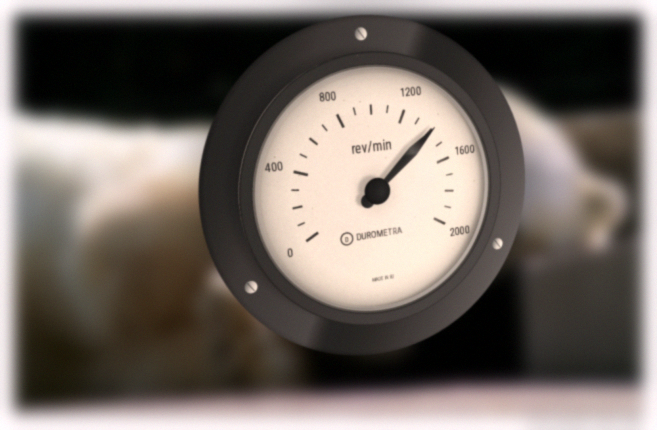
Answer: 1400; rpm
